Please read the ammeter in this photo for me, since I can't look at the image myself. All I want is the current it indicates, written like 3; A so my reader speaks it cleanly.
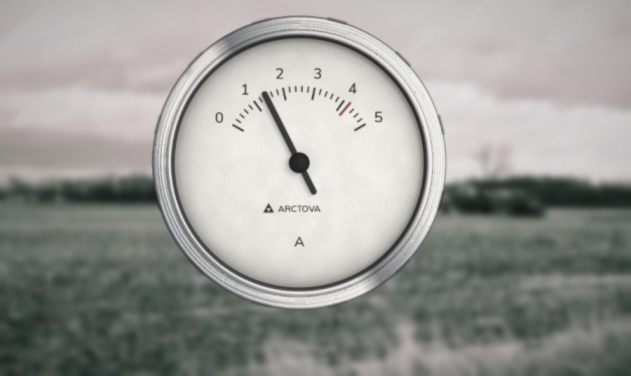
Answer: 1.4; A
